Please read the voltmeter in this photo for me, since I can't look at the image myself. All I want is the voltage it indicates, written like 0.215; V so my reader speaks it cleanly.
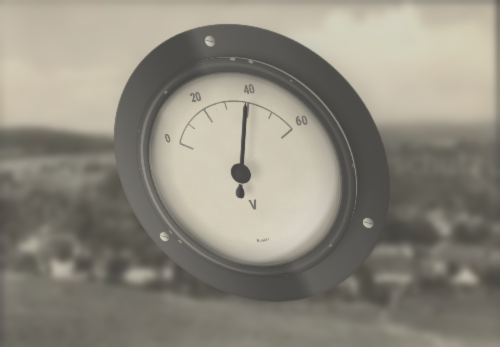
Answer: 40; V
